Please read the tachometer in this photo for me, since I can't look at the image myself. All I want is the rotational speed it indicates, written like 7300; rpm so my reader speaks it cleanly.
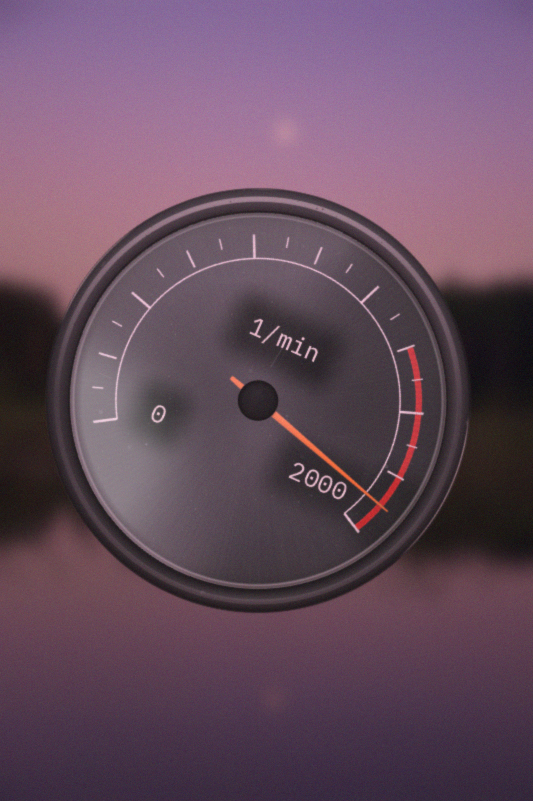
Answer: 1900; rpm
